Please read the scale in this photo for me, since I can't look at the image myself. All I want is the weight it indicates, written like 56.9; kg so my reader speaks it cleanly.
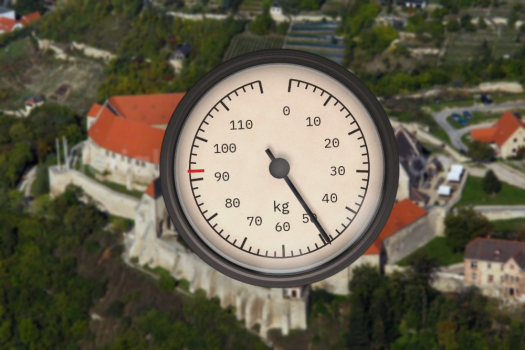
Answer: 49; kg
